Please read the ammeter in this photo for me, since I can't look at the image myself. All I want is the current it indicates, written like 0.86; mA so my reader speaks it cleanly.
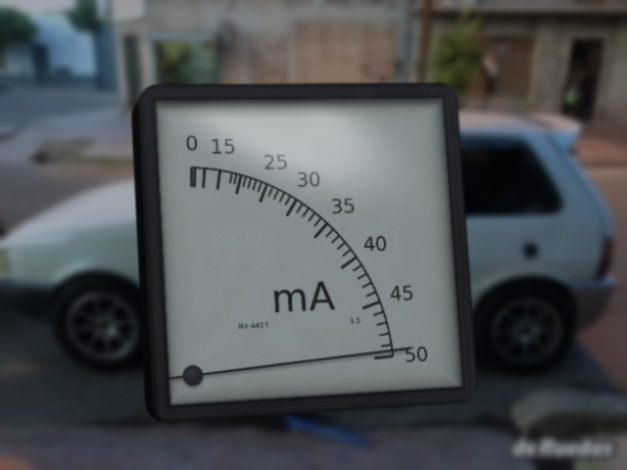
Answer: 49.5; mA
